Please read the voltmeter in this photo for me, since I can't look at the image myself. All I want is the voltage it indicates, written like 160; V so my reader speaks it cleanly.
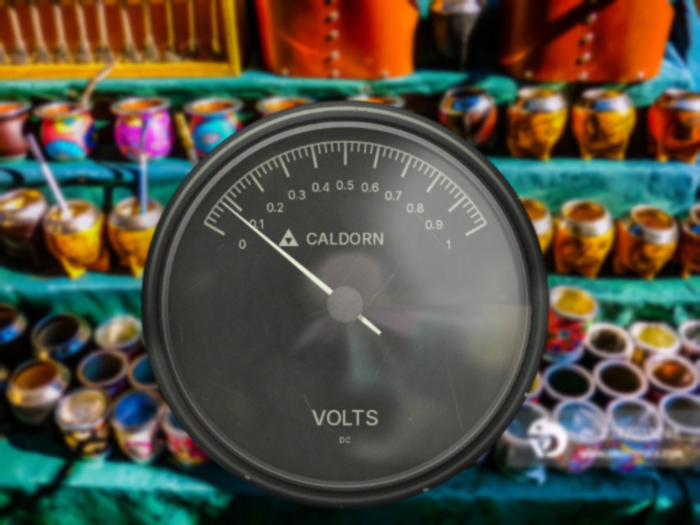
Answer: 0.08; V
